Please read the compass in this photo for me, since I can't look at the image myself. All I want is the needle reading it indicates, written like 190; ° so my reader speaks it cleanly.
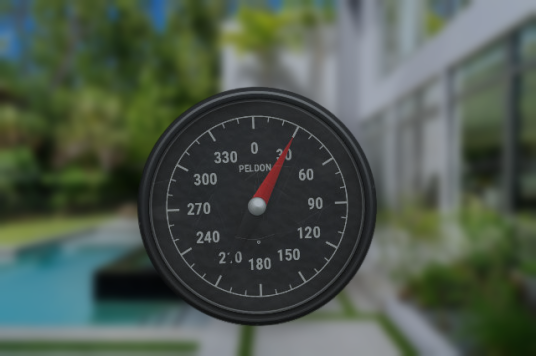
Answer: 30; °
